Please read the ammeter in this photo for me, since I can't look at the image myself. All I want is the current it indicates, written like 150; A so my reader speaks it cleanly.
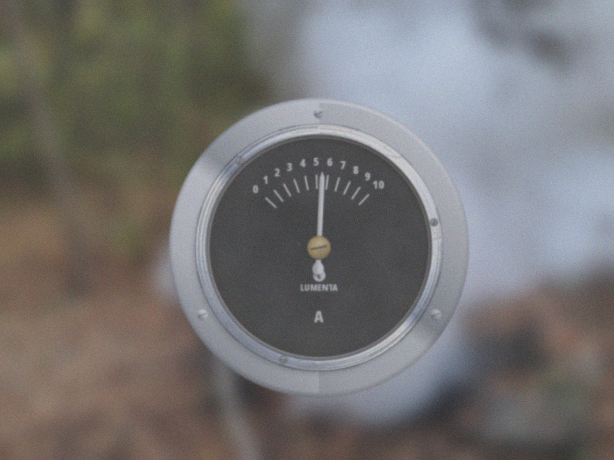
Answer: 5.5; A
